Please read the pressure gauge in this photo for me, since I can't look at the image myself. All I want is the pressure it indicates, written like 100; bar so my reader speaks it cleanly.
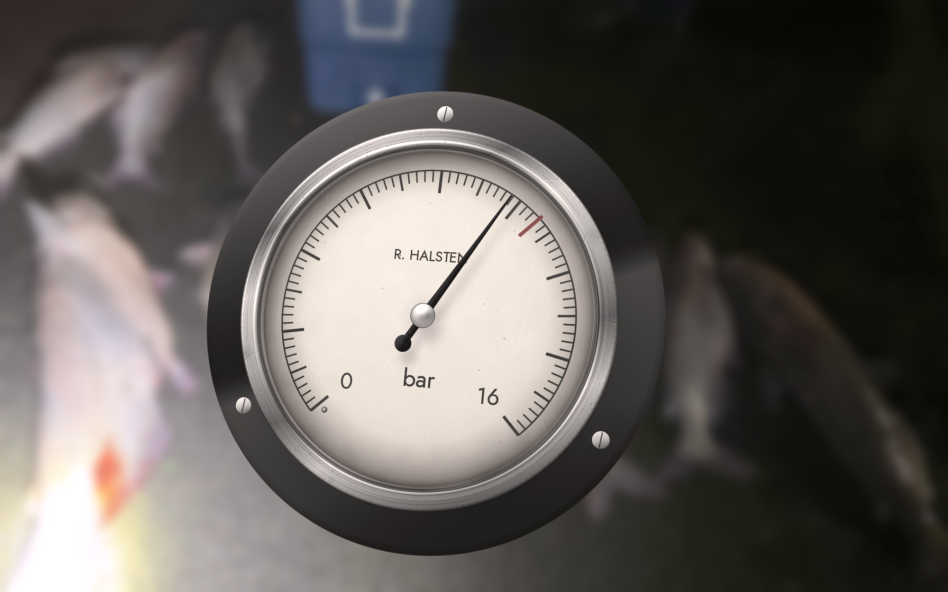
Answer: 9.8; bar
